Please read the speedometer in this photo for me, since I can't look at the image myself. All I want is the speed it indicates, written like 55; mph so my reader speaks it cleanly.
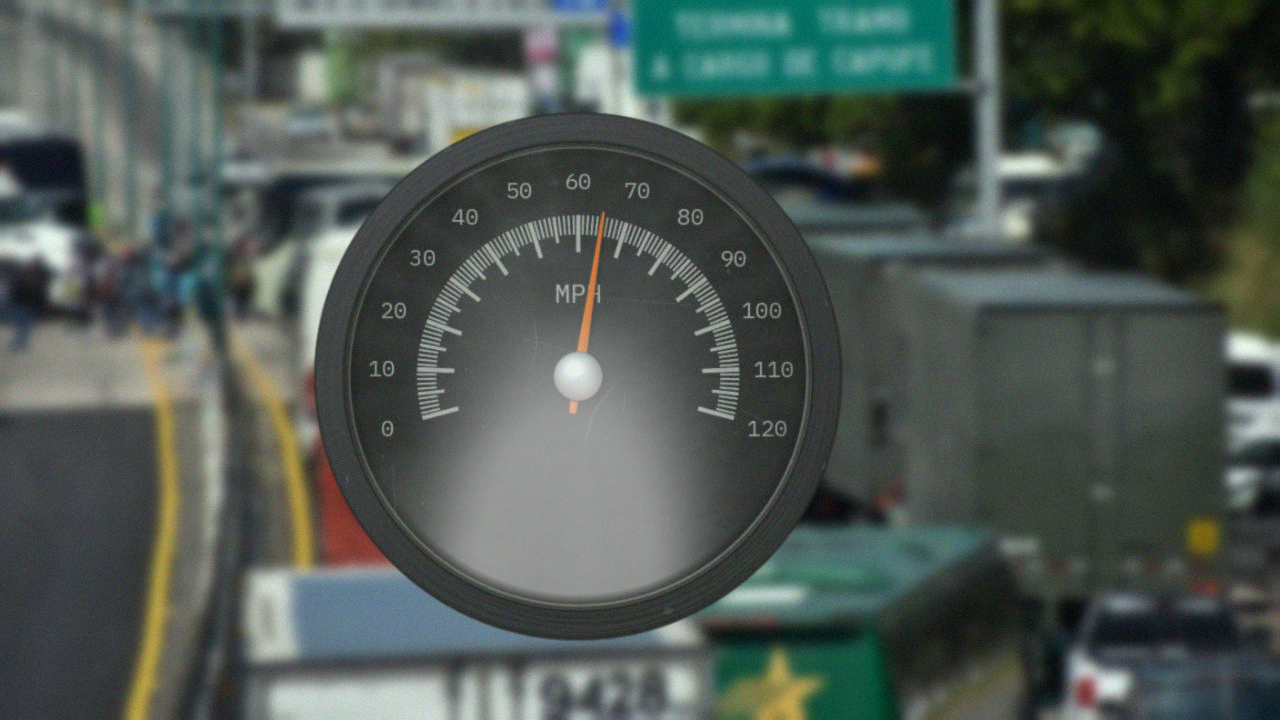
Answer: 65; mph
